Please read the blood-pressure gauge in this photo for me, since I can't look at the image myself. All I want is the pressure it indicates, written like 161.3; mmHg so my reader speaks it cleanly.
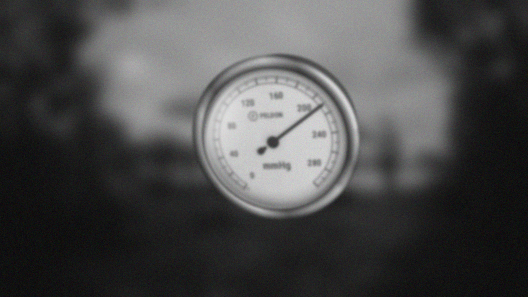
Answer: 210; mmHg
